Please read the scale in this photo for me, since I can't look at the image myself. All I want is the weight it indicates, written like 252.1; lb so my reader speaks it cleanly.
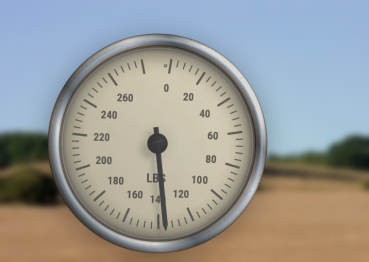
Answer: 136; lb
